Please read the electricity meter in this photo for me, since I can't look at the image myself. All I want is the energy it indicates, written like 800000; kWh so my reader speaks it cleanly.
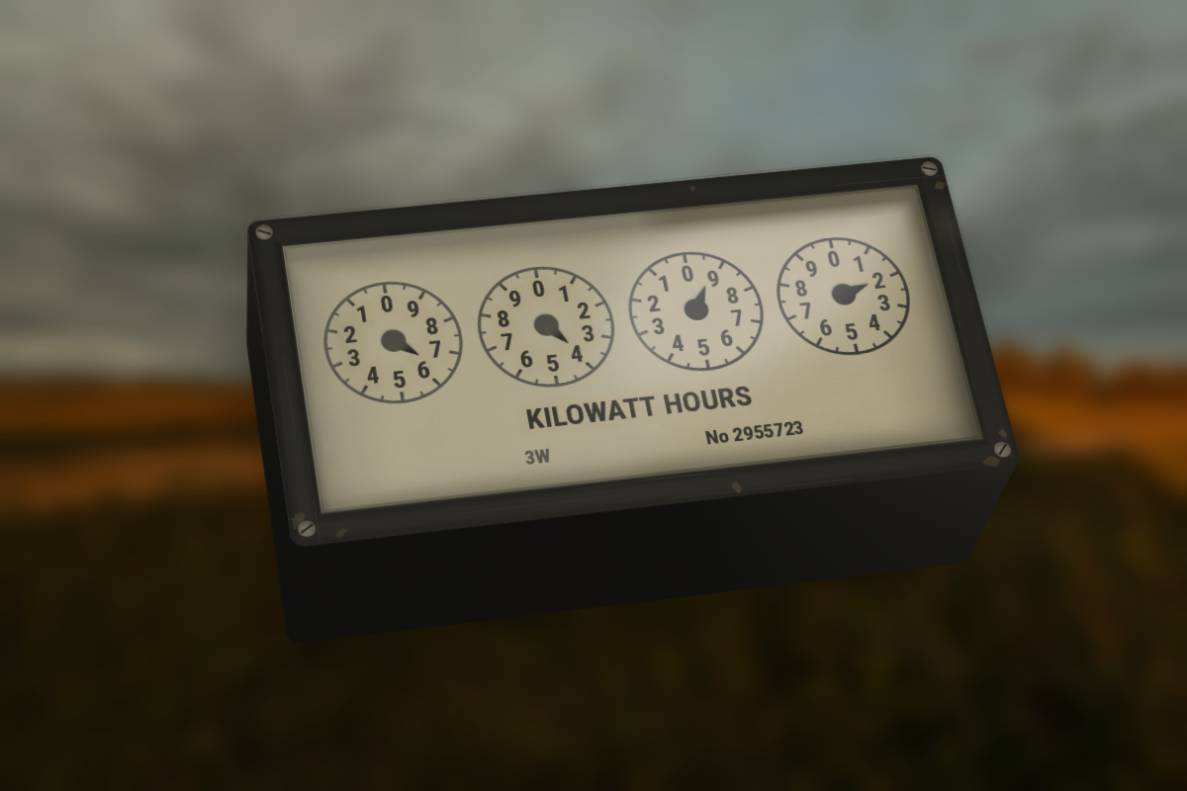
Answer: 6392; kWh
